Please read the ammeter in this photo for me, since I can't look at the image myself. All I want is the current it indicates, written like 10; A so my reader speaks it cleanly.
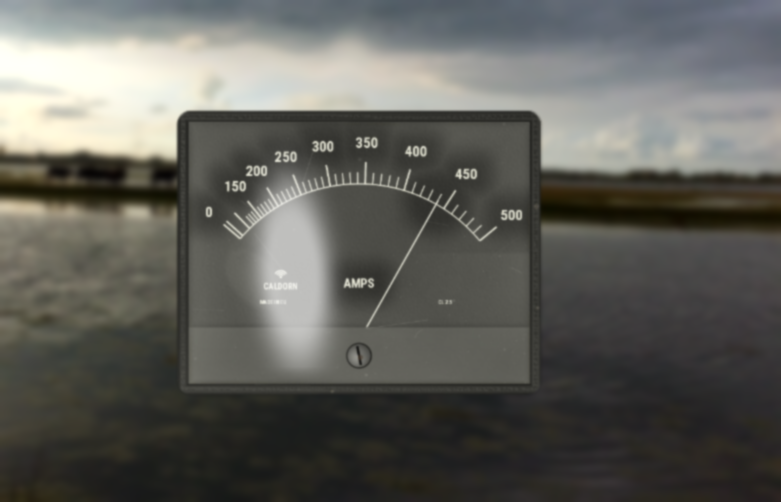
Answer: 440; A
